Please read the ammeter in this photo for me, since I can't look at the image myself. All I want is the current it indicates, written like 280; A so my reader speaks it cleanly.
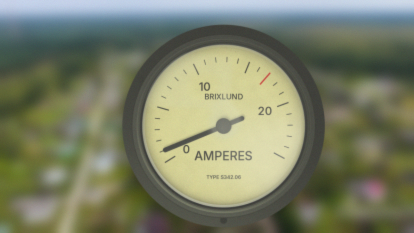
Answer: 1; A
